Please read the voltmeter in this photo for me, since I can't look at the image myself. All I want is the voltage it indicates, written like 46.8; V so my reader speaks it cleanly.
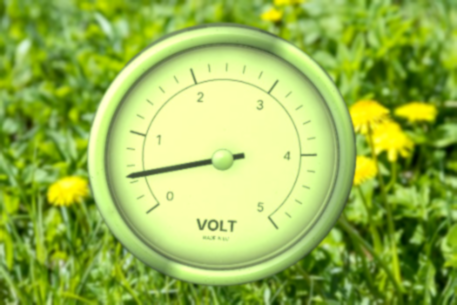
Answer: 0.5; V
